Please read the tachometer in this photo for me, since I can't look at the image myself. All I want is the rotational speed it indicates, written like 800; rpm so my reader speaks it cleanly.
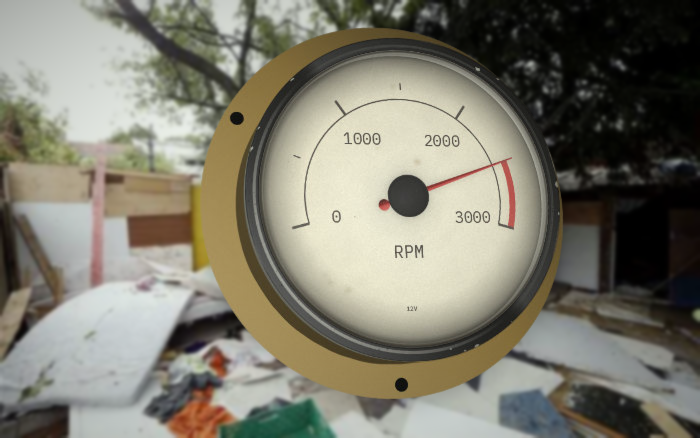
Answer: 2500; rpm
